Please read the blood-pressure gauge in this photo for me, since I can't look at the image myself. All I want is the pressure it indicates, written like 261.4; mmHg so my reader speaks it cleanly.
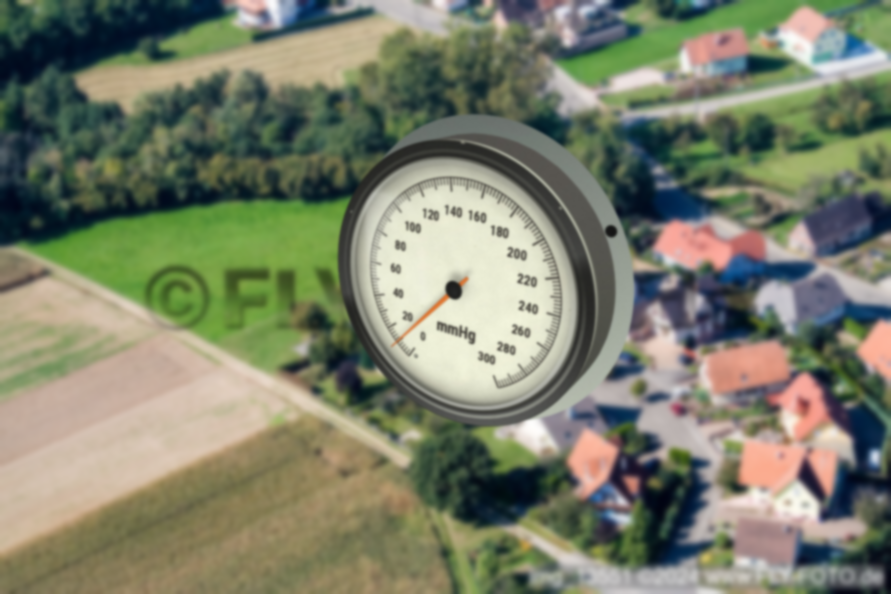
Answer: 10; mmHg
